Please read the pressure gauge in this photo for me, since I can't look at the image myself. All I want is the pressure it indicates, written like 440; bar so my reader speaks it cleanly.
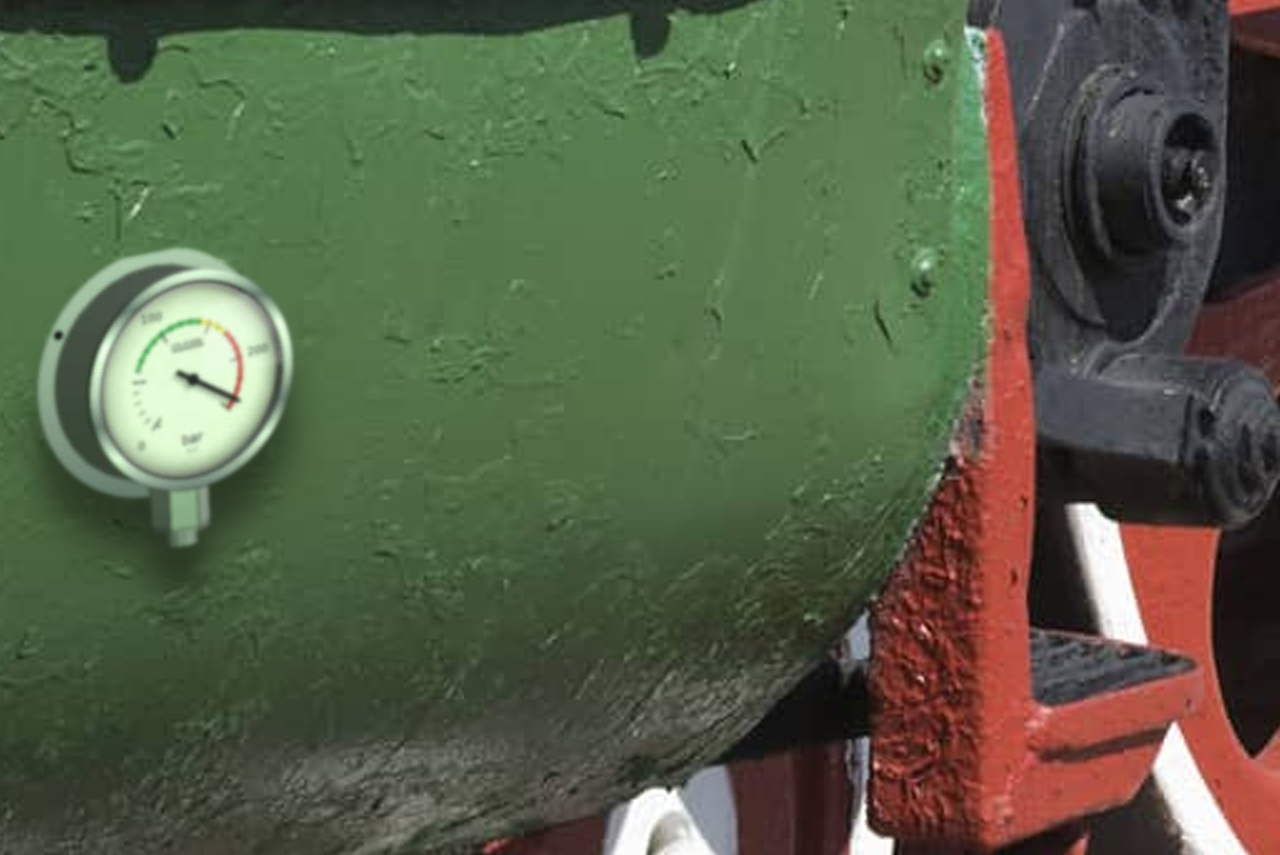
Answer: 240; bar
